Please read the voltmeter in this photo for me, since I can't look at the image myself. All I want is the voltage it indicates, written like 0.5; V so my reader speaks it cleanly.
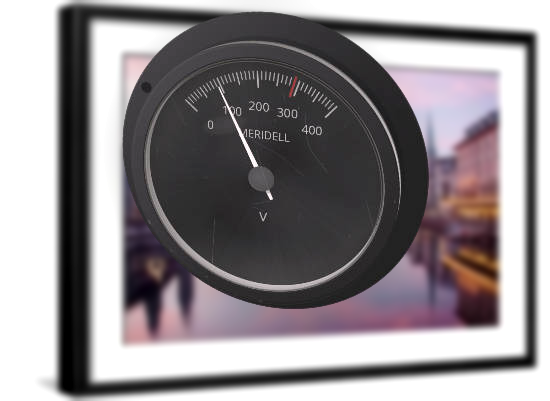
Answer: 100; V
